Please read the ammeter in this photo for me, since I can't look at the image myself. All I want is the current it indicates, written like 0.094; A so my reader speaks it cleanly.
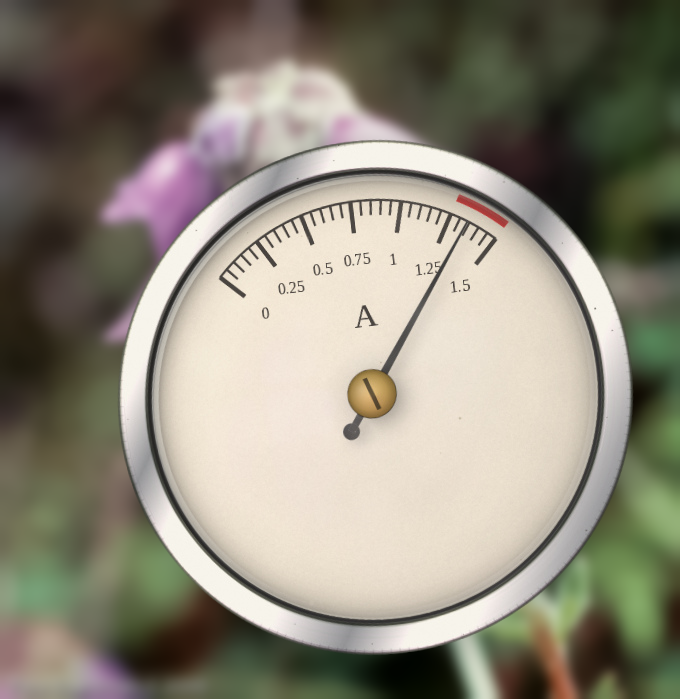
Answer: 1.35; A
